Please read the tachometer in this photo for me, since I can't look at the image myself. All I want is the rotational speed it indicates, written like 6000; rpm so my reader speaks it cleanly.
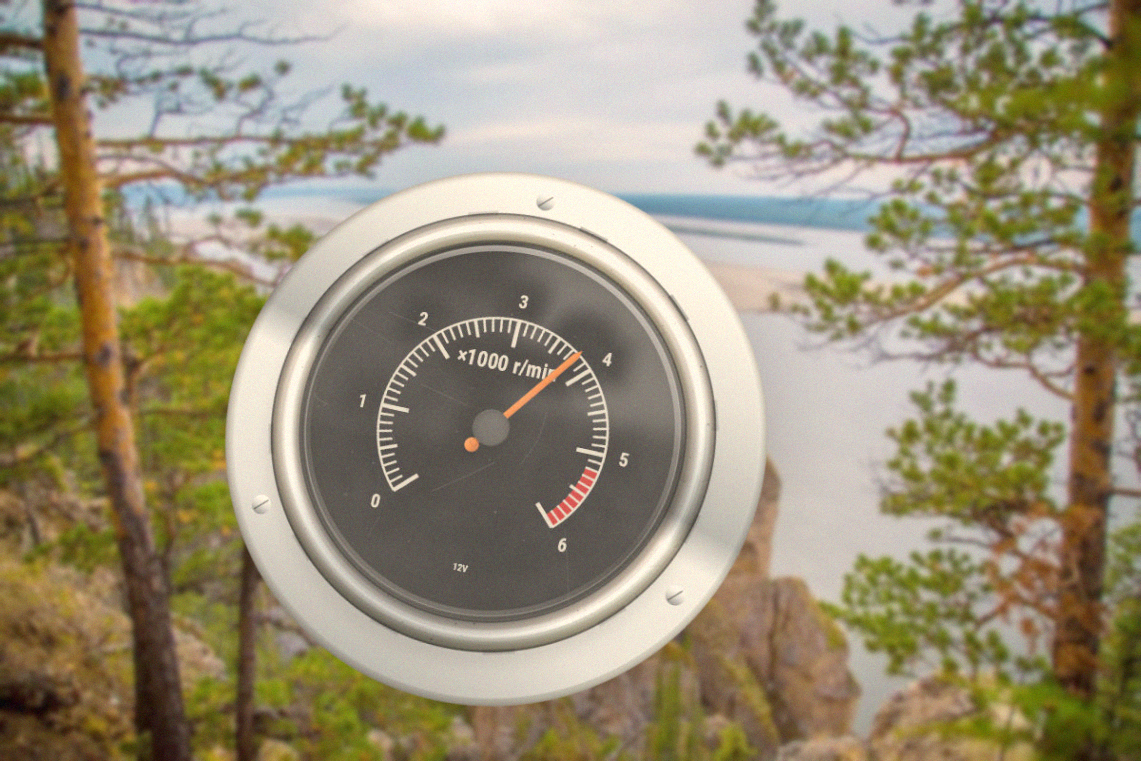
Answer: 3800; rpm
